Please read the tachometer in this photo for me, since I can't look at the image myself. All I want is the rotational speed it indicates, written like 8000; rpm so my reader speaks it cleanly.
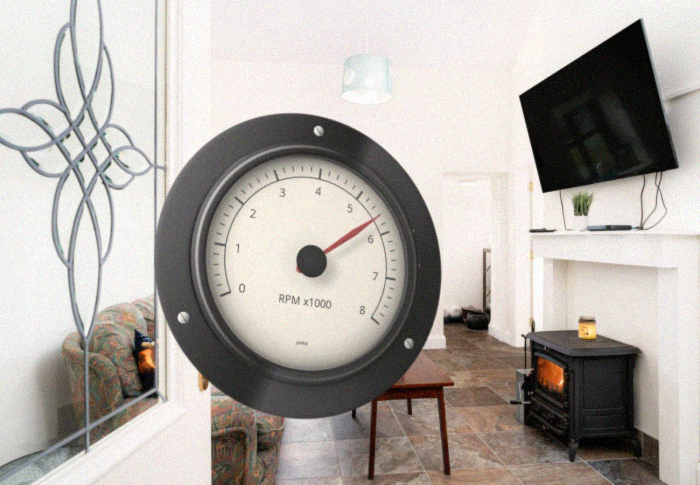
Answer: 5600; rpm
